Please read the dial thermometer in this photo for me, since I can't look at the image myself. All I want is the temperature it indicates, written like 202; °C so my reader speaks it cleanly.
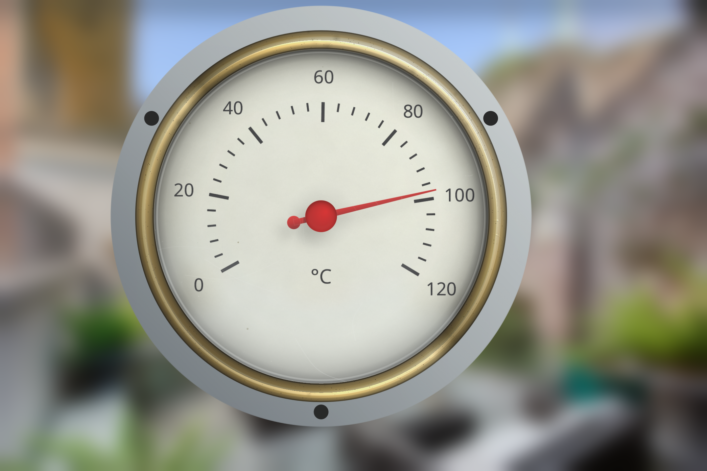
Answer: 98; °C
